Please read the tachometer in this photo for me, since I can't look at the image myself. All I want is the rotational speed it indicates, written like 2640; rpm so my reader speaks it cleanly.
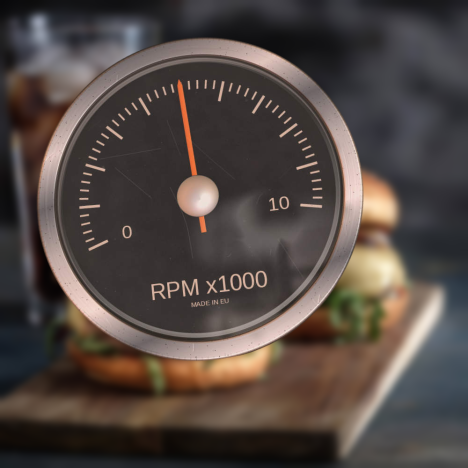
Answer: 5000; rpm
